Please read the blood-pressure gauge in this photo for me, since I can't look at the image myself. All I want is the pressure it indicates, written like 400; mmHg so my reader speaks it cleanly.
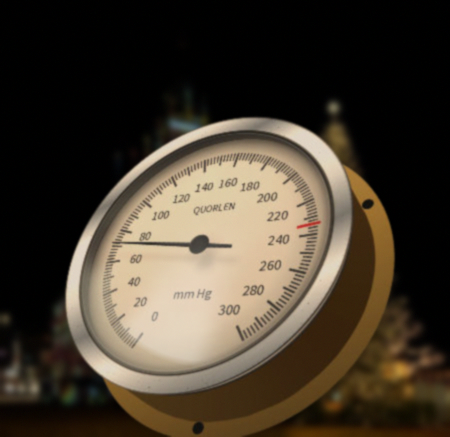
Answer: 70; mmHg
